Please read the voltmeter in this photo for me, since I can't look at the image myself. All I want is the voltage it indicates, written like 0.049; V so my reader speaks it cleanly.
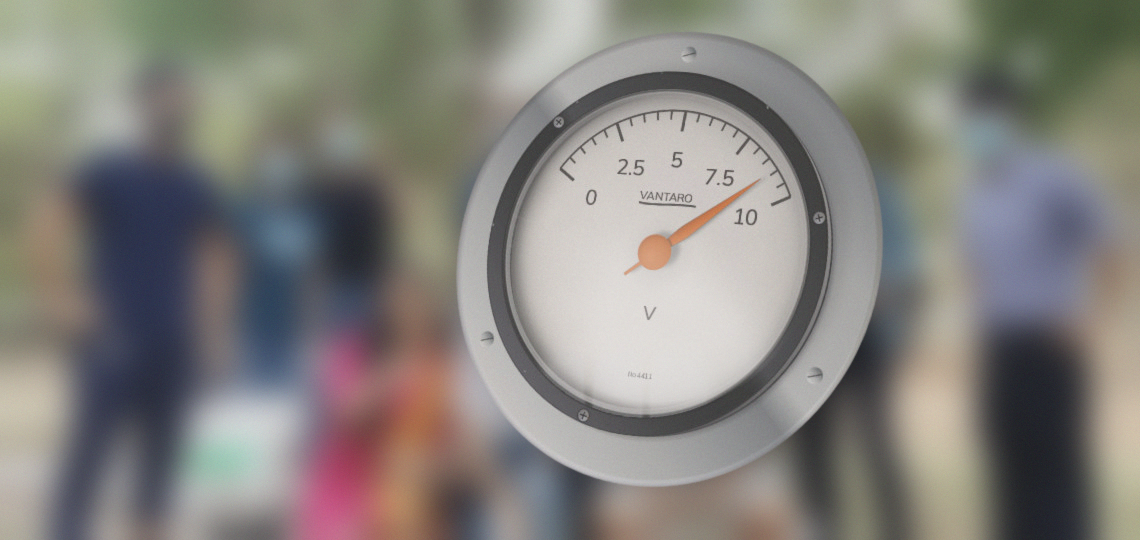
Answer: 9; V
